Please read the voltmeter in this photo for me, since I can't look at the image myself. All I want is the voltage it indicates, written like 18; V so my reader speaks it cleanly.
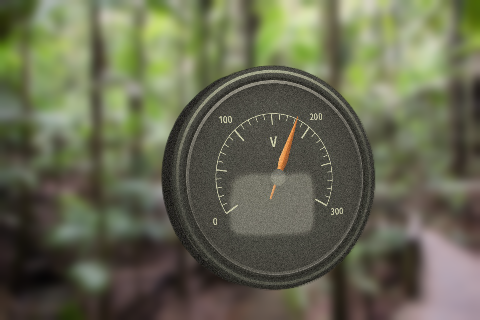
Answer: 180; V
